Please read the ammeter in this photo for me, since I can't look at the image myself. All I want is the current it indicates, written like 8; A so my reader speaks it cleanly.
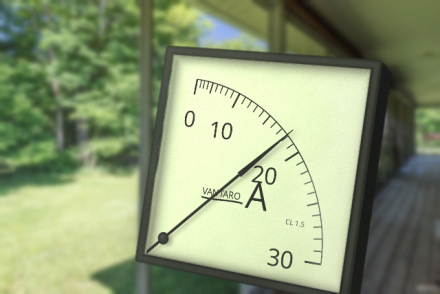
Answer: 18; A
